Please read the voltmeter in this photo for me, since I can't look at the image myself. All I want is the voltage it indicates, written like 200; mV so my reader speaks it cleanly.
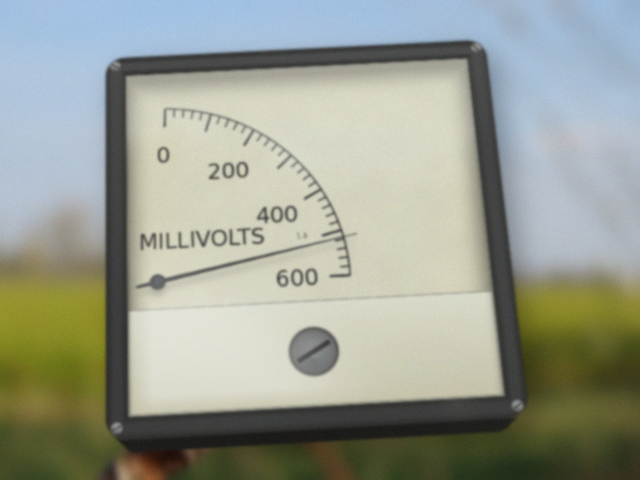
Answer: 520; mV
